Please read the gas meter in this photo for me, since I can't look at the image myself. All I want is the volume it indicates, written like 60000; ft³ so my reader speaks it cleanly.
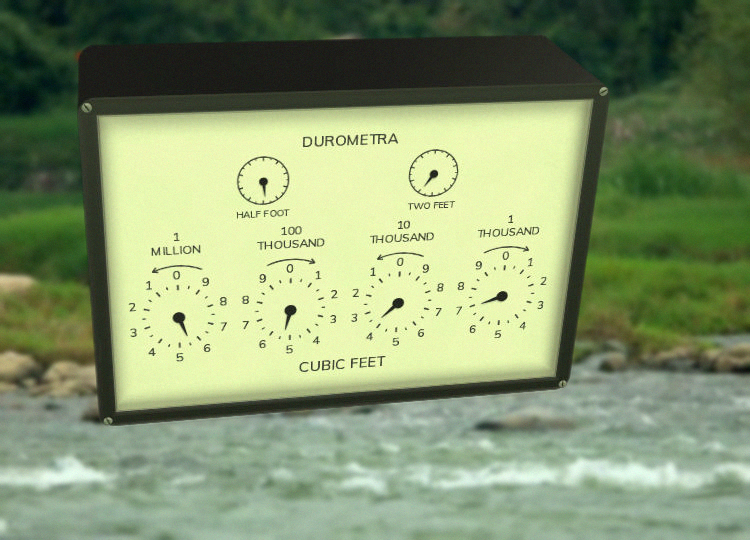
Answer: 553700; ft³
